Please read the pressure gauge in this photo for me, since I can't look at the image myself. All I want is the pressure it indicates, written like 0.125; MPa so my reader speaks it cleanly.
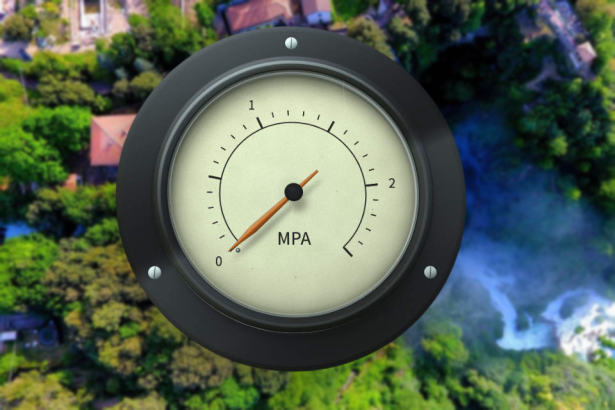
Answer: 0; MPa
